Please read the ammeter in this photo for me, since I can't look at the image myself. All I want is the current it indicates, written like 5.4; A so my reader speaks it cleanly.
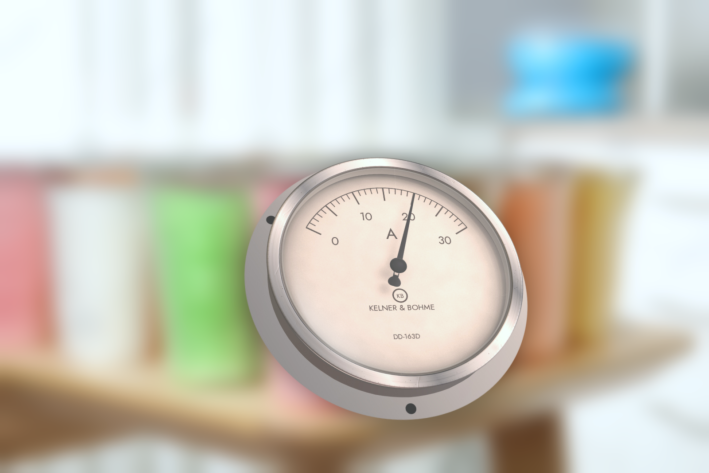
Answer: 20; A
